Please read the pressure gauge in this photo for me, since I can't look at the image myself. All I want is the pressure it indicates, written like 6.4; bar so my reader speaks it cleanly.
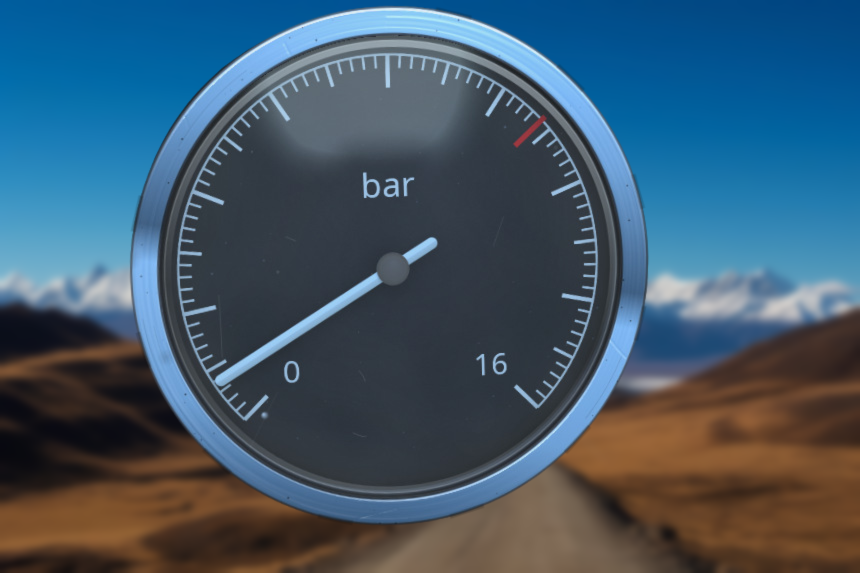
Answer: 0.8; bar
